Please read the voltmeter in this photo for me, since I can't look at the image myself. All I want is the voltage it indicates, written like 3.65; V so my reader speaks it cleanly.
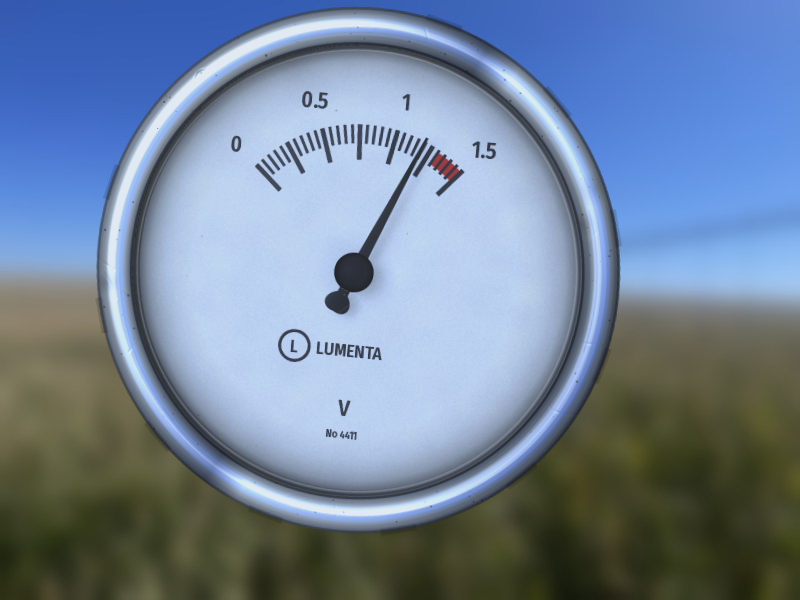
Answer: 1.2; V
